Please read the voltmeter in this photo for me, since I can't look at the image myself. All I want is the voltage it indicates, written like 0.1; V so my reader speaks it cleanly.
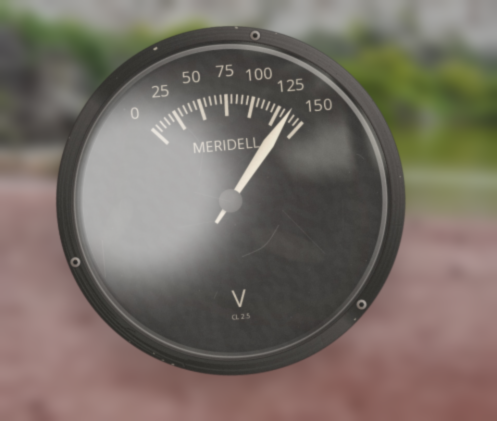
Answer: 135; V
